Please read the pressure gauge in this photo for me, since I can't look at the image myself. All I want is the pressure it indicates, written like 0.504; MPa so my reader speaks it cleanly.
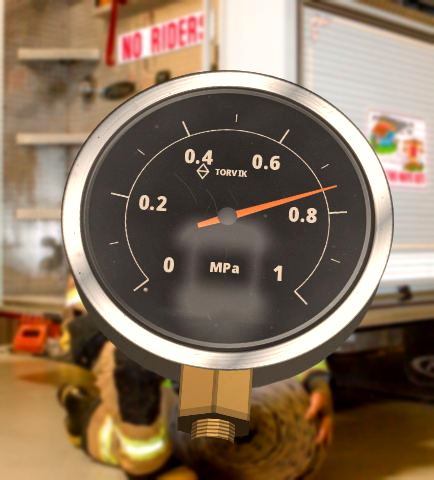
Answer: 0.75; MPa
